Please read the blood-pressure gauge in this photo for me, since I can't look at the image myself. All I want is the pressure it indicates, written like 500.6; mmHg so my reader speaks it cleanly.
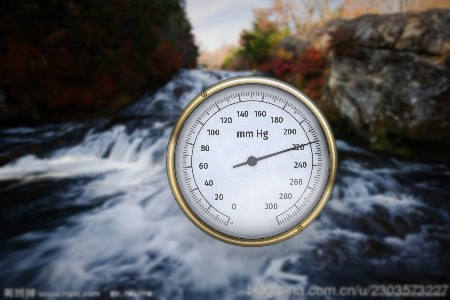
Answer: 220; mmHg
